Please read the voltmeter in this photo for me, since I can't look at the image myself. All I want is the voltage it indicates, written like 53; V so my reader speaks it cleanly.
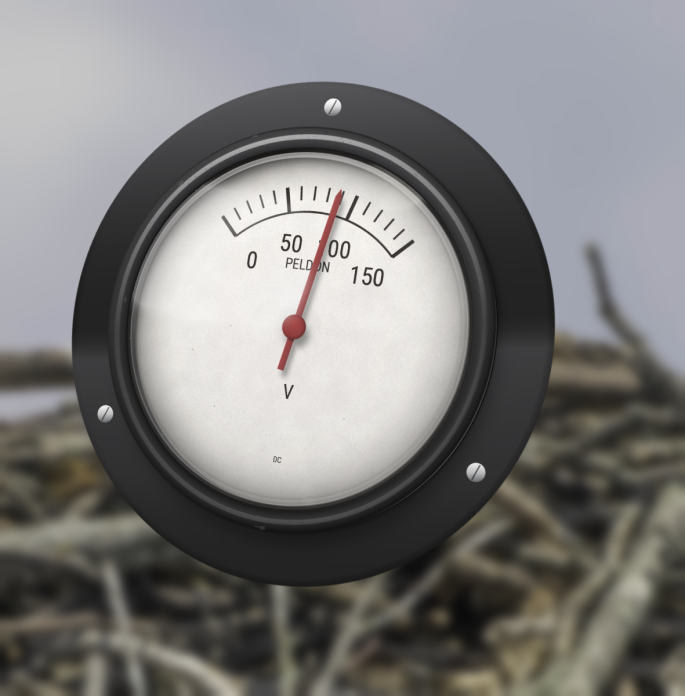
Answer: 90; V
